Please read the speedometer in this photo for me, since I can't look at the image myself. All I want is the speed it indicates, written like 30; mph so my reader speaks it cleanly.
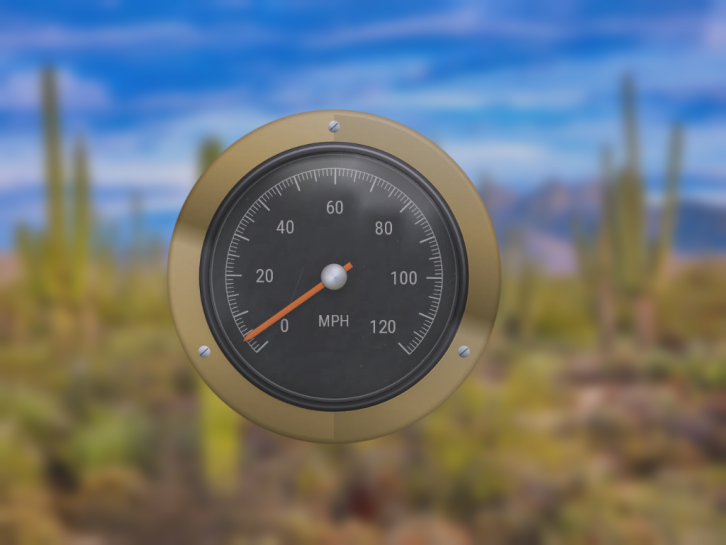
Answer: 4; mph
